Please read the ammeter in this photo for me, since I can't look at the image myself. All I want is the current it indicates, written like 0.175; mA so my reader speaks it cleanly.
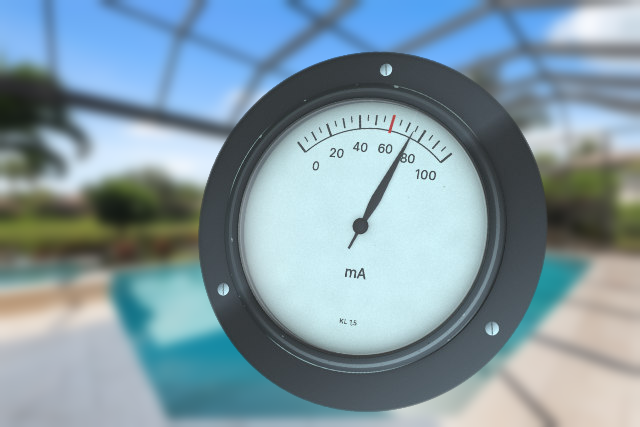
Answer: 75; mA
